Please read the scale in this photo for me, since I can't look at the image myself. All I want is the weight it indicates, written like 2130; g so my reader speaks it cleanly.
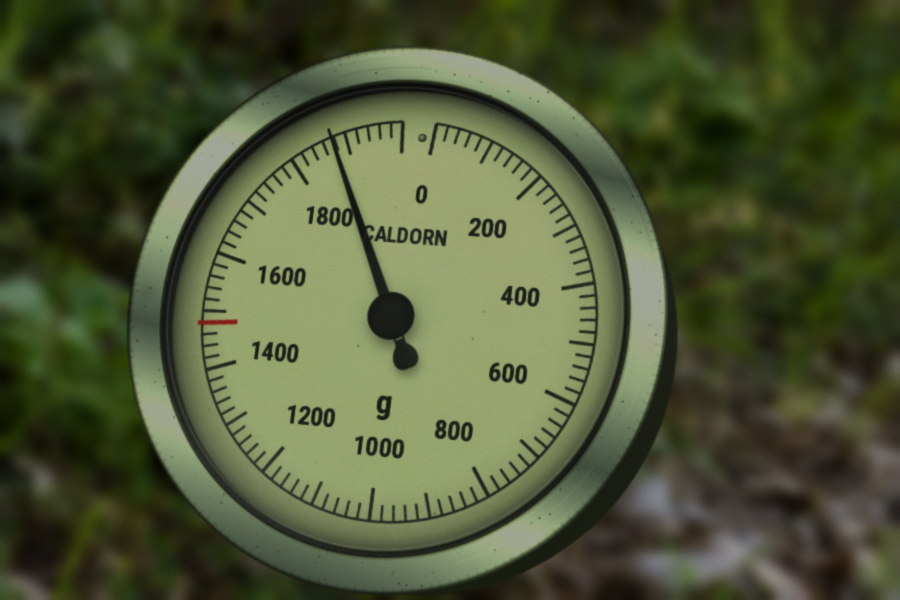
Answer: 1880; g
